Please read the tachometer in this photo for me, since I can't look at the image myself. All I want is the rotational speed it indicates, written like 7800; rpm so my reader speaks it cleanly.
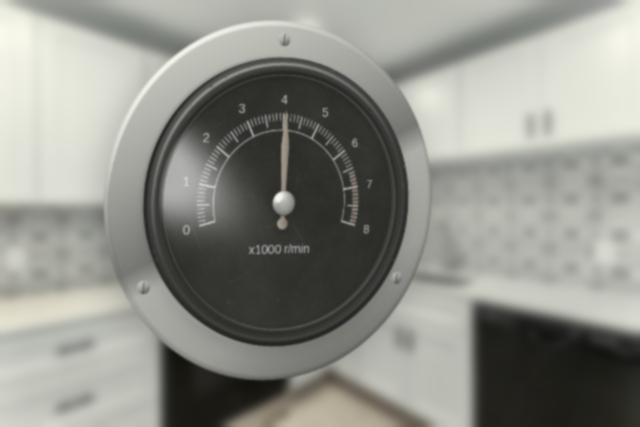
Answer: 4000; rpm
